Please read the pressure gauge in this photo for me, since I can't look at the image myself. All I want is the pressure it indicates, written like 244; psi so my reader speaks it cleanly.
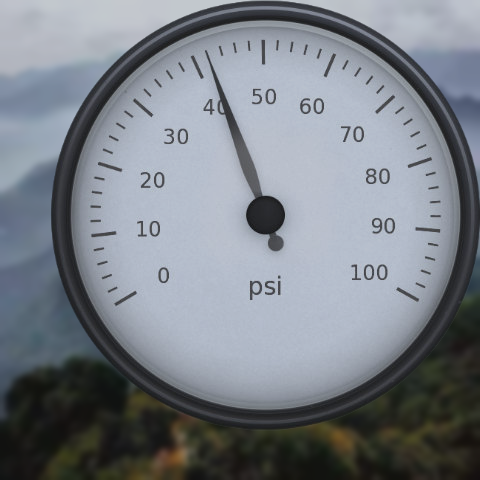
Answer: 42; psi
